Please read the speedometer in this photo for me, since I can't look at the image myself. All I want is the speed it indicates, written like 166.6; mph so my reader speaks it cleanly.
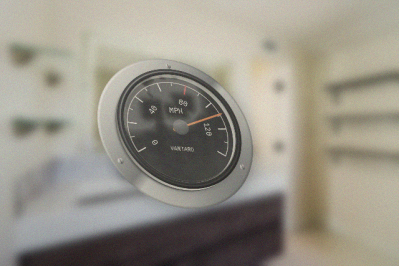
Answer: 110; mph
